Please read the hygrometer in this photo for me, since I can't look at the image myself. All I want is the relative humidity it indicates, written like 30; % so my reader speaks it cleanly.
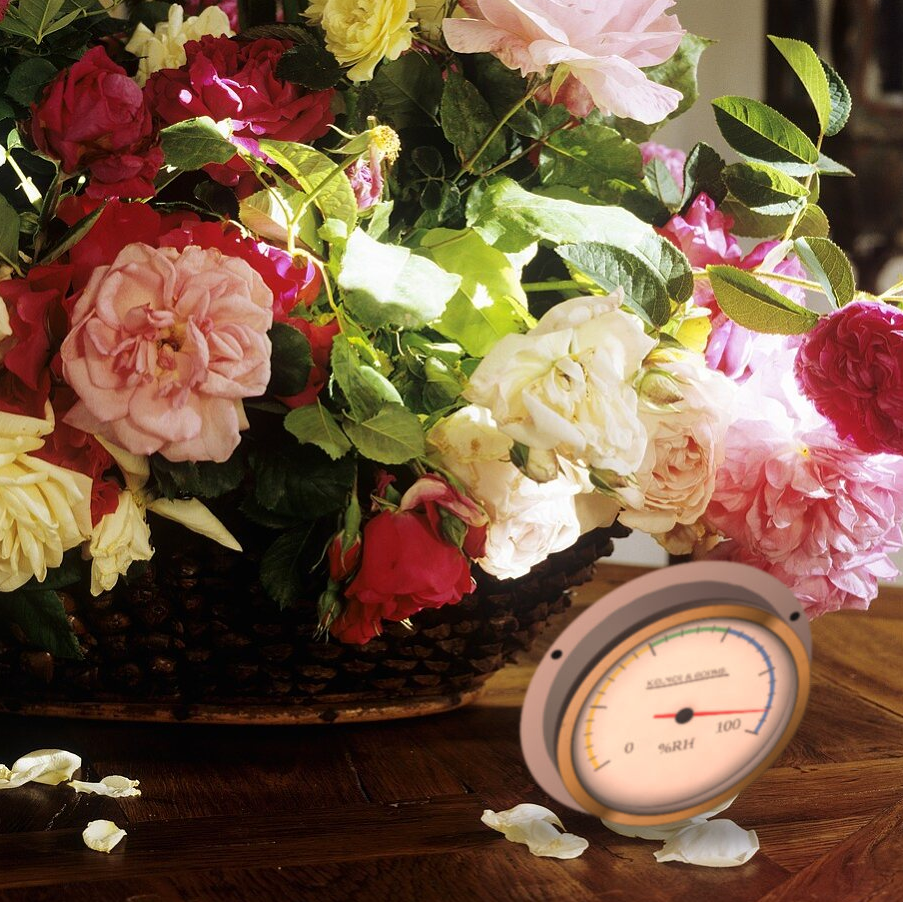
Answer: 92; %
